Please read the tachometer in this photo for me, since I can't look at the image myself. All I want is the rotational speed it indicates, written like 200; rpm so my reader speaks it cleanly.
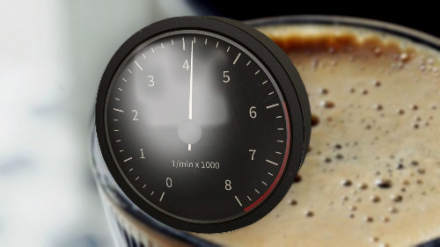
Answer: 4200; rpm
